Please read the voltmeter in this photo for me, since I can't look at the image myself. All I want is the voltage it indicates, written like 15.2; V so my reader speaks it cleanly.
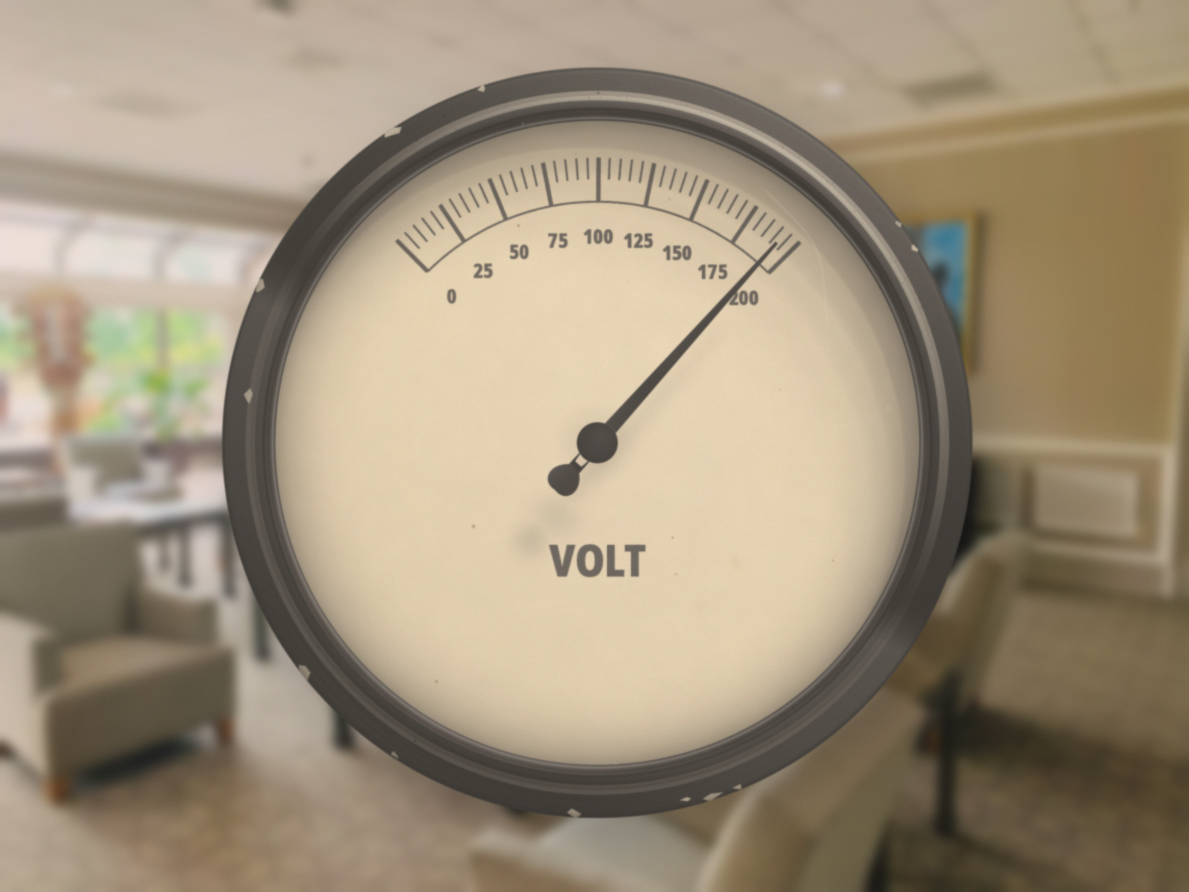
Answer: 192.5; V
